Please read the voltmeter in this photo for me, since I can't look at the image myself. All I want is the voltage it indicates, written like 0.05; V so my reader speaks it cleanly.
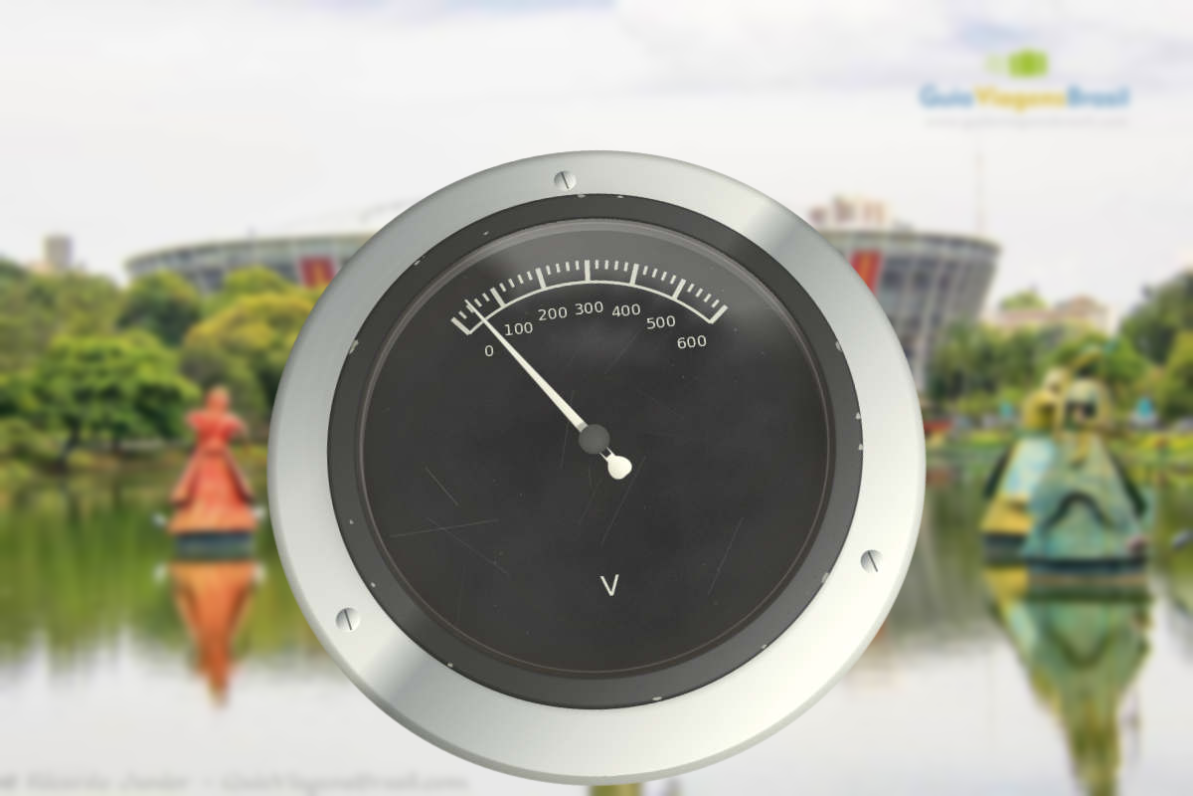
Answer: 40; V
